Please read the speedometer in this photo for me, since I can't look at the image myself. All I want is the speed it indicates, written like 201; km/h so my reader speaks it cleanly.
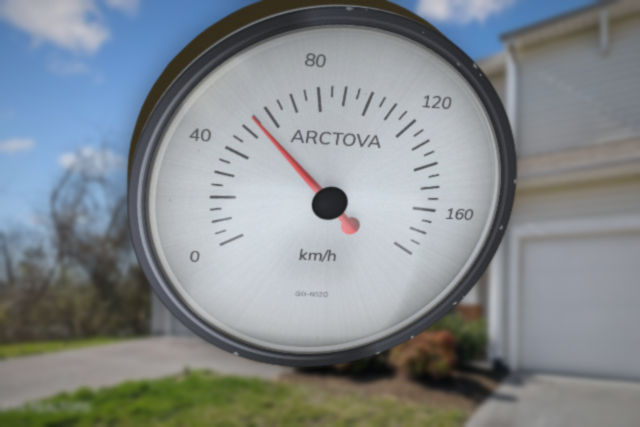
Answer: 55; km/h
